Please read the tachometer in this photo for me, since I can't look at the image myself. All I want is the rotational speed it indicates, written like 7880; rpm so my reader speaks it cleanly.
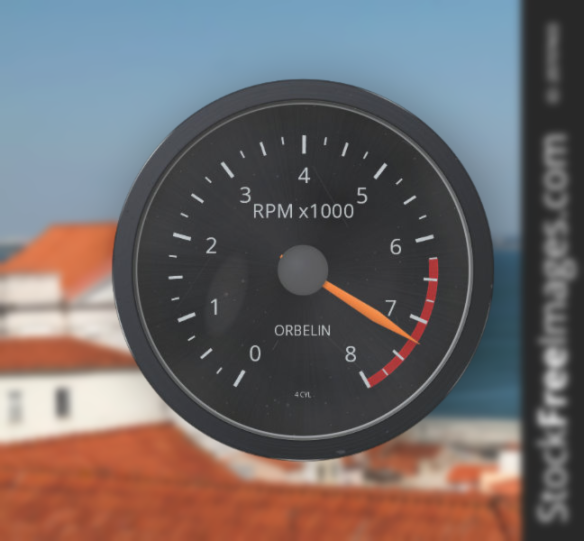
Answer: 7250; rpm
